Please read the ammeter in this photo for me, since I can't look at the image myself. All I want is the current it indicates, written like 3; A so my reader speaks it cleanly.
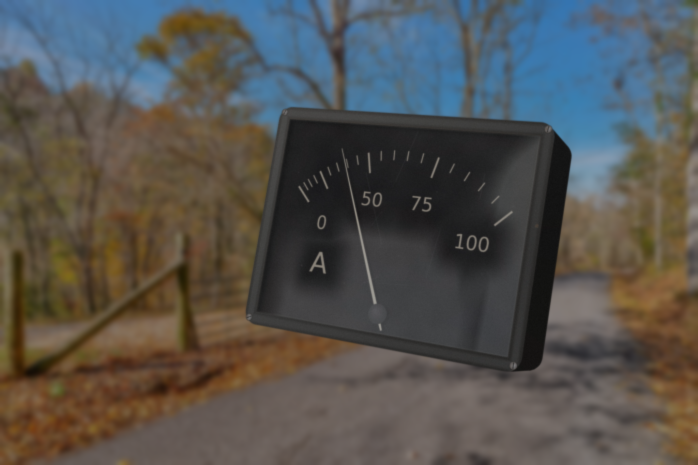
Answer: 40; A
